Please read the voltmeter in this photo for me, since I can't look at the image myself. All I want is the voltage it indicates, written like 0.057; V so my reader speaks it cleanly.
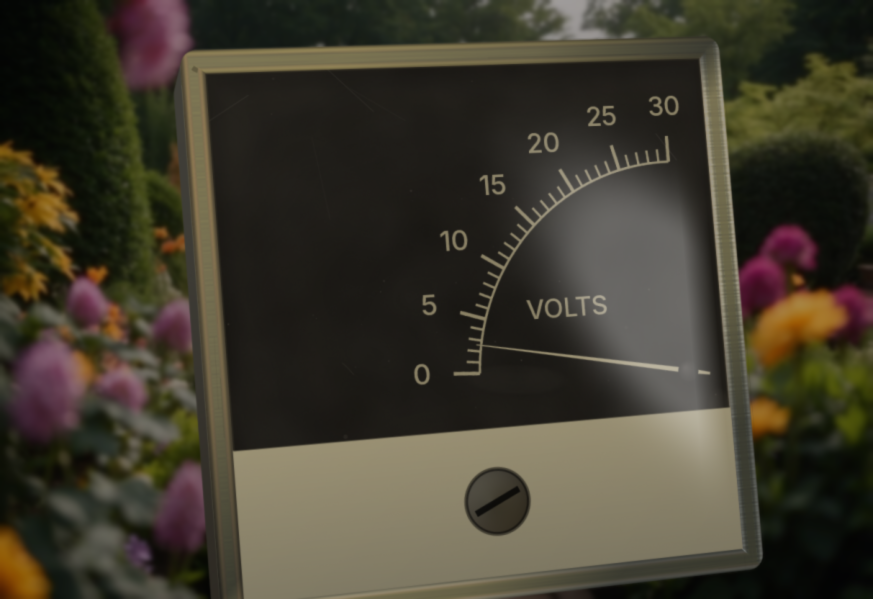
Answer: 2.5; V
